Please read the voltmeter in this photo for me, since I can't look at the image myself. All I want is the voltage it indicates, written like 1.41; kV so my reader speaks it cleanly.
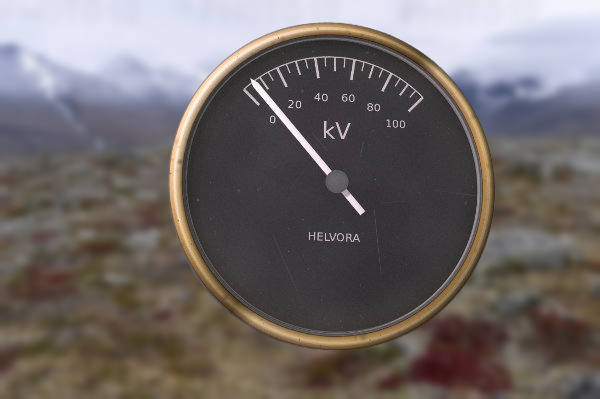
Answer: 5; kV
